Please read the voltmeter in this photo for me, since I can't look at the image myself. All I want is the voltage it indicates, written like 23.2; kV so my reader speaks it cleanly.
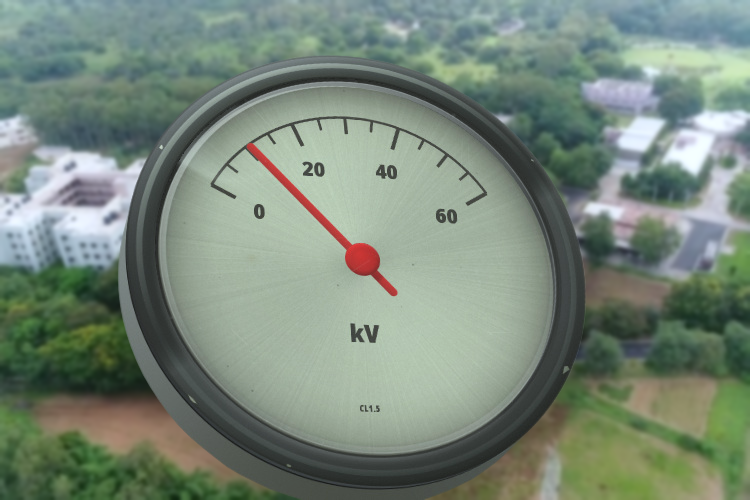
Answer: 10; kV
